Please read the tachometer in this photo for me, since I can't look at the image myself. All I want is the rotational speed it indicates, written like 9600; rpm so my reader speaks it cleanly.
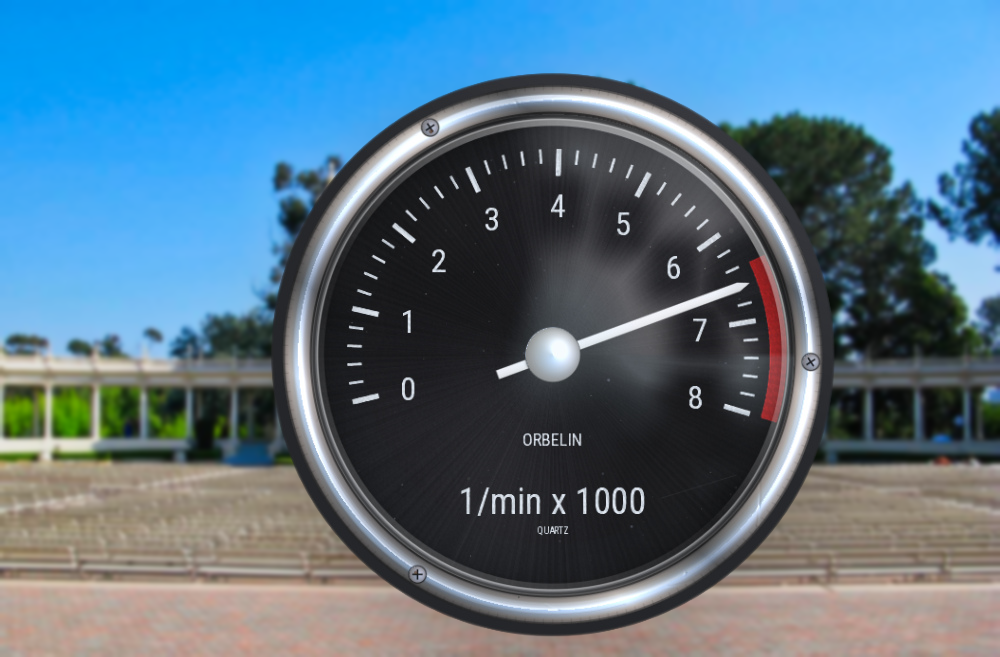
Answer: 6600; rpm
